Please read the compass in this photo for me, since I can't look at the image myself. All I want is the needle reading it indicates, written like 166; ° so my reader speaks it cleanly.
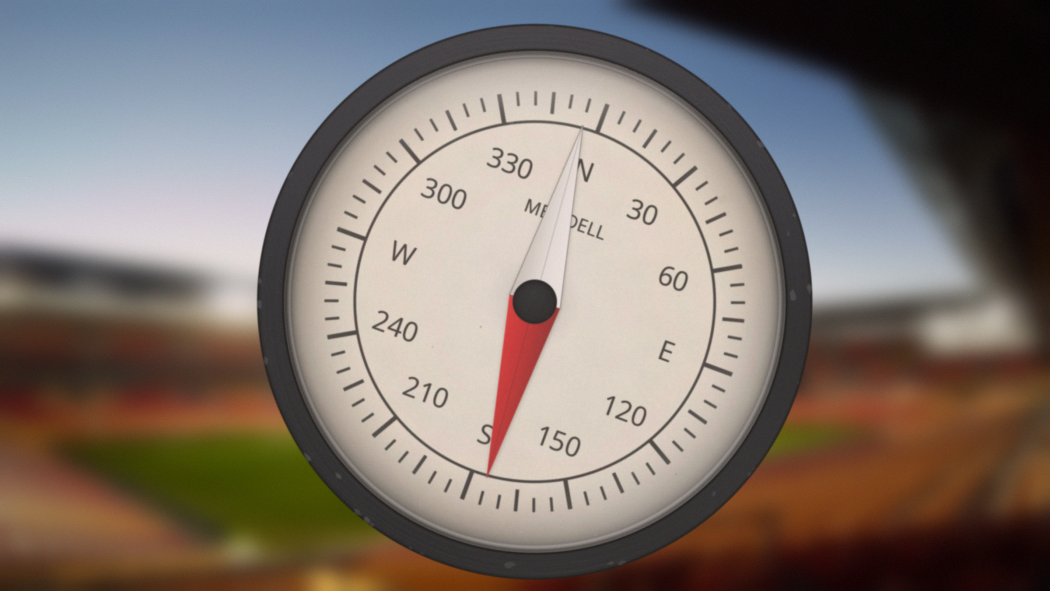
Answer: 175; °
